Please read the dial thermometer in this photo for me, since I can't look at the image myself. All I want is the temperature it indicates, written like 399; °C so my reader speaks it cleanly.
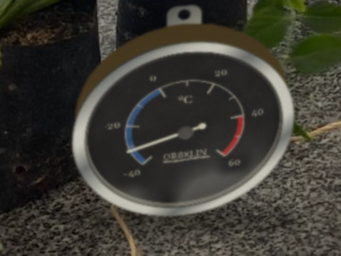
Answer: -30; °C
